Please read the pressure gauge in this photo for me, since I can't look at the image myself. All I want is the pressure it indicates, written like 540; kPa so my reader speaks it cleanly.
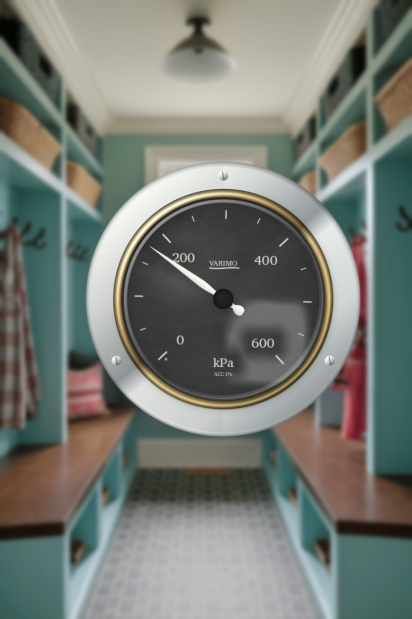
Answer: 175; kPa
